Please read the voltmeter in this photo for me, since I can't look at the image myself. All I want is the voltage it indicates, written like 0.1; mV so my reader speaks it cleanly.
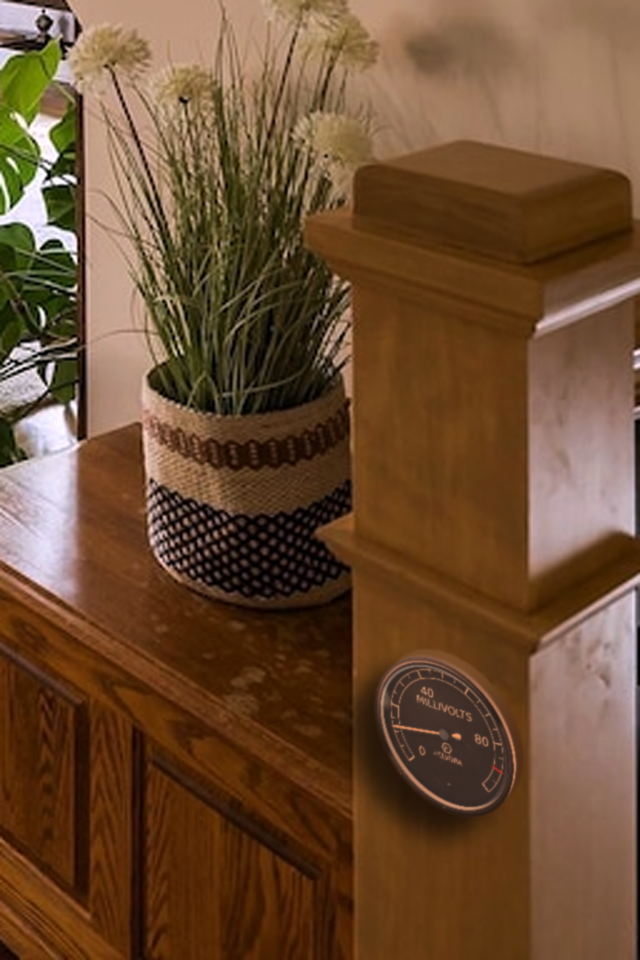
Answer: 12.5; mV
